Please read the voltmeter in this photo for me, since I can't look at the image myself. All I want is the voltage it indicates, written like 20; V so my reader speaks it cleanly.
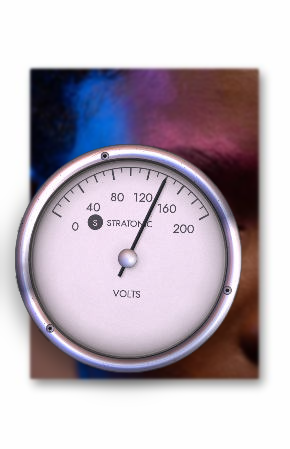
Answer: 140; V
